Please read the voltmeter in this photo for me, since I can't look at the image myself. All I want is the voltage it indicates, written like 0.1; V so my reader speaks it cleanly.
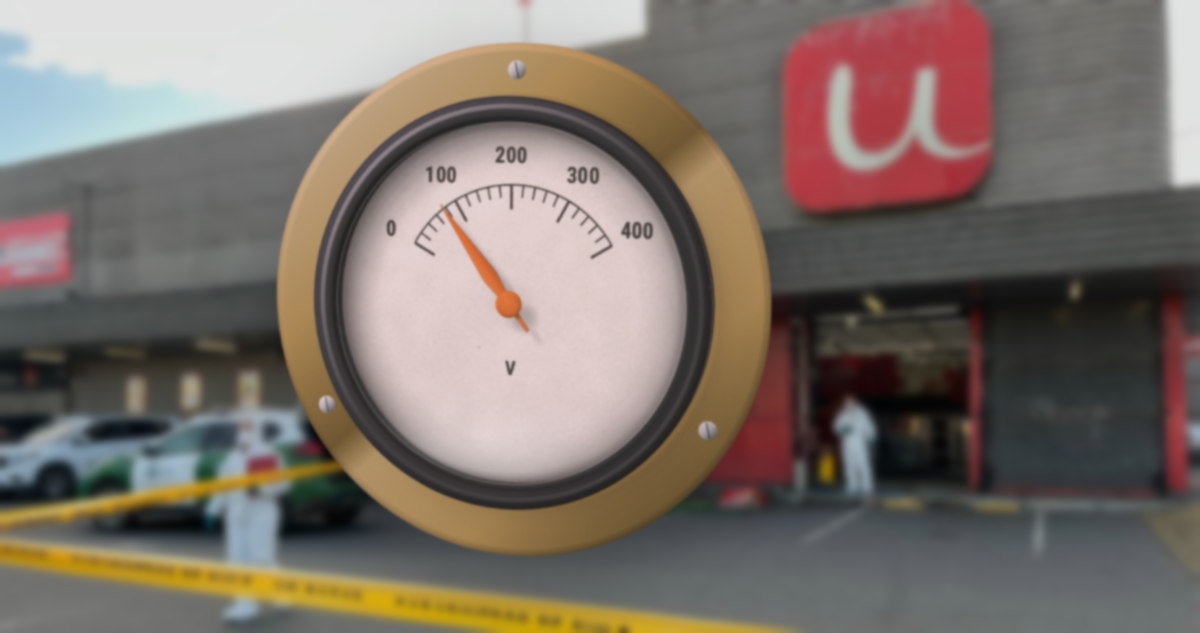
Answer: 80; V
